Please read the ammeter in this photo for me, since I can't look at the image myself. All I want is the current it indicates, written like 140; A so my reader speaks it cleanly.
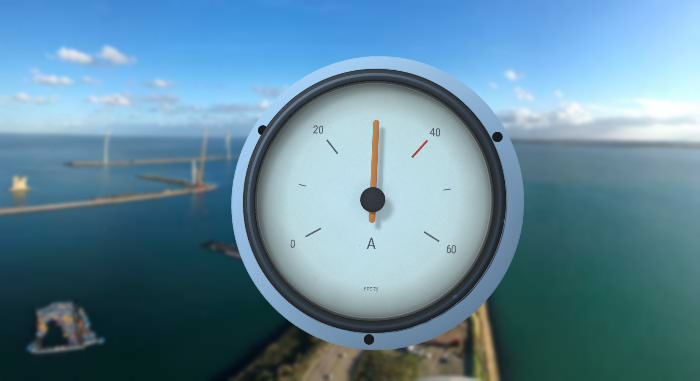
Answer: 30; A
